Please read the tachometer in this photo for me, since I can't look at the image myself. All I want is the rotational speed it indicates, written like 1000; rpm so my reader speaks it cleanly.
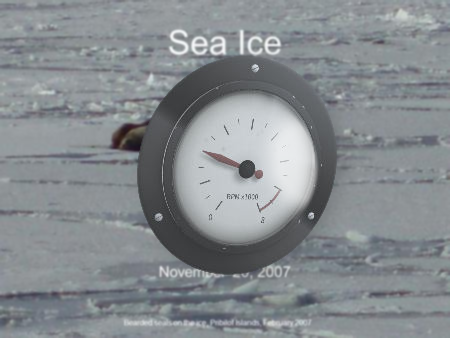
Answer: 2000; rpm
